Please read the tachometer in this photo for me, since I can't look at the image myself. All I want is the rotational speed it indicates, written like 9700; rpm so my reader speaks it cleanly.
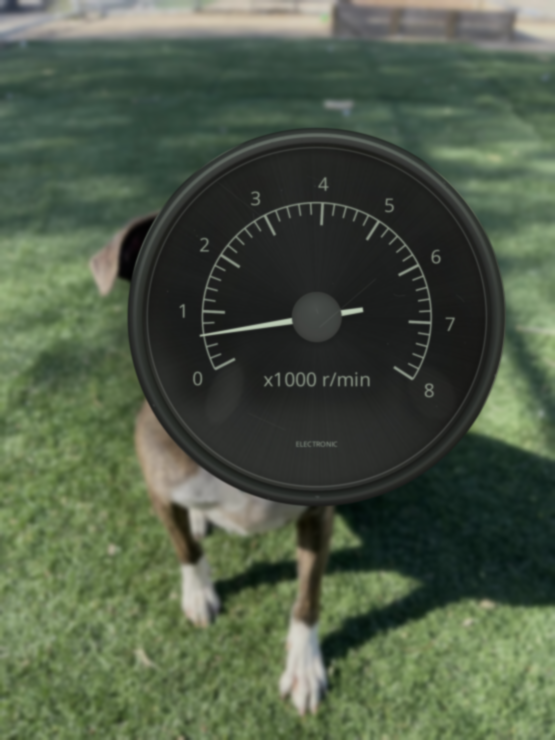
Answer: 600; rpm
